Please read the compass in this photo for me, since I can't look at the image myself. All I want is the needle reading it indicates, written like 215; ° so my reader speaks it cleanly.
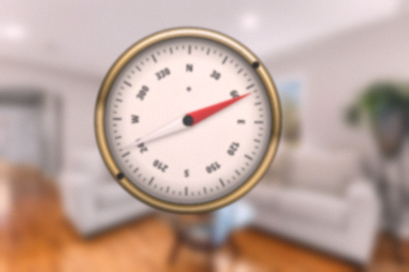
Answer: 65; °
